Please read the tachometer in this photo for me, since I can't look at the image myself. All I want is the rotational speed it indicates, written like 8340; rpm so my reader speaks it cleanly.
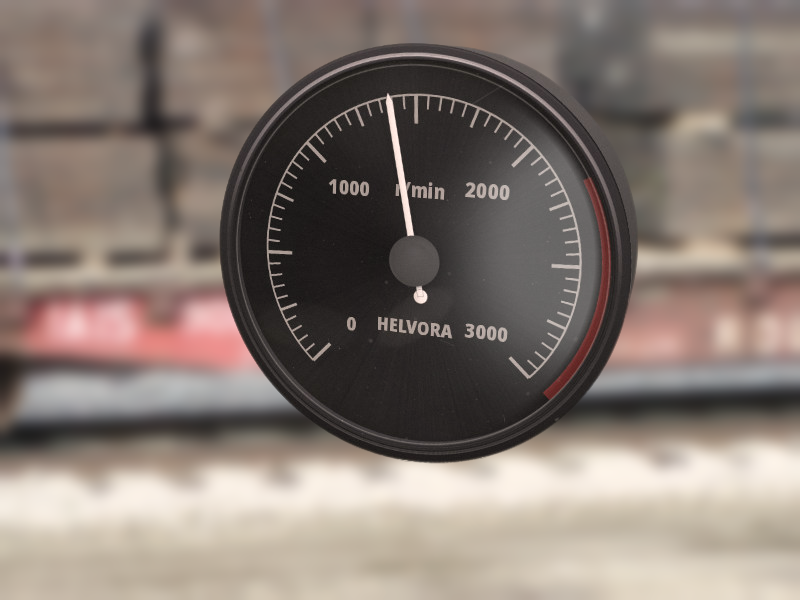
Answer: 1400; rpm
